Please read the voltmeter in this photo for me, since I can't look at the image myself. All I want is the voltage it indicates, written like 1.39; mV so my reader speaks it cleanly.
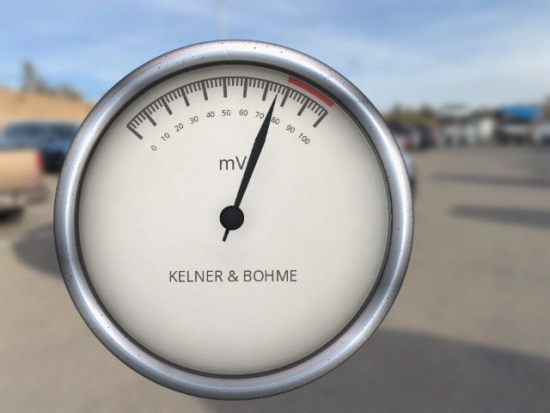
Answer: 76; mV
